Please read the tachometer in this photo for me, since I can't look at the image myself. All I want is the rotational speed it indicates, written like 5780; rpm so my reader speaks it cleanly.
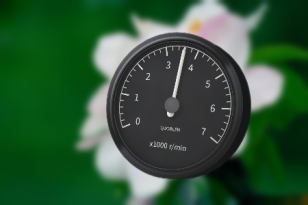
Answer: 3600; rpm
